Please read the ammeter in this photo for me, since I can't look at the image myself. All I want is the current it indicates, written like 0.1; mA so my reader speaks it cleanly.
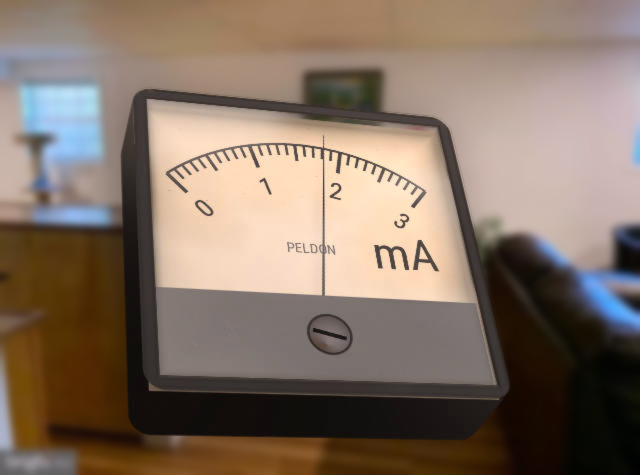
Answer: 1.8; mA
